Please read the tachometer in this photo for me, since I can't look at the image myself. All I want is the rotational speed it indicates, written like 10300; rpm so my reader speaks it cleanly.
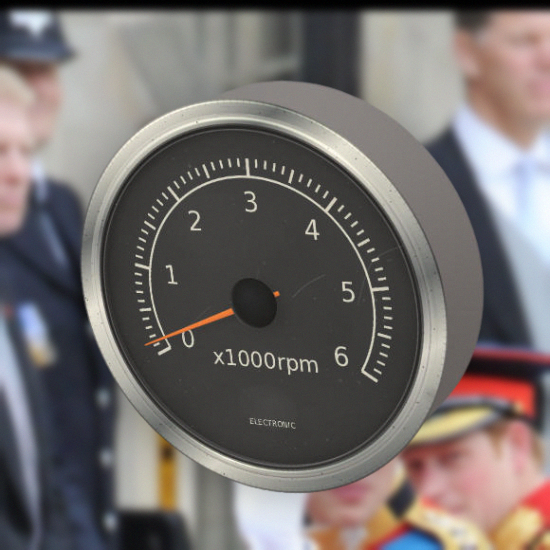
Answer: 150; rpm
